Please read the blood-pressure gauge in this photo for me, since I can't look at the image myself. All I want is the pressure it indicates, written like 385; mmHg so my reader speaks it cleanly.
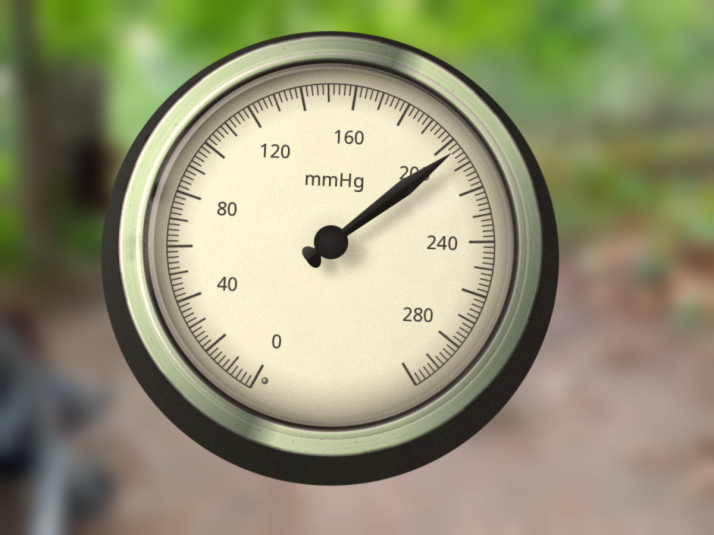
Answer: 204; mmHg
